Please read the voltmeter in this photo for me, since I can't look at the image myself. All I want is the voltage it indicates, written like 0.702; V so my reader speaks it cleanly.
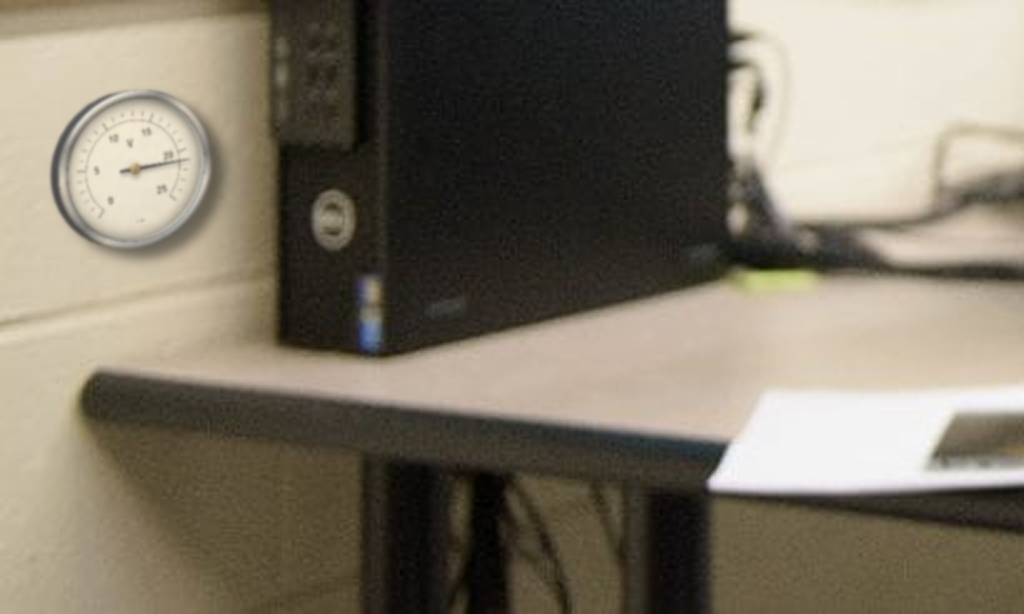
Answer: 21; V
